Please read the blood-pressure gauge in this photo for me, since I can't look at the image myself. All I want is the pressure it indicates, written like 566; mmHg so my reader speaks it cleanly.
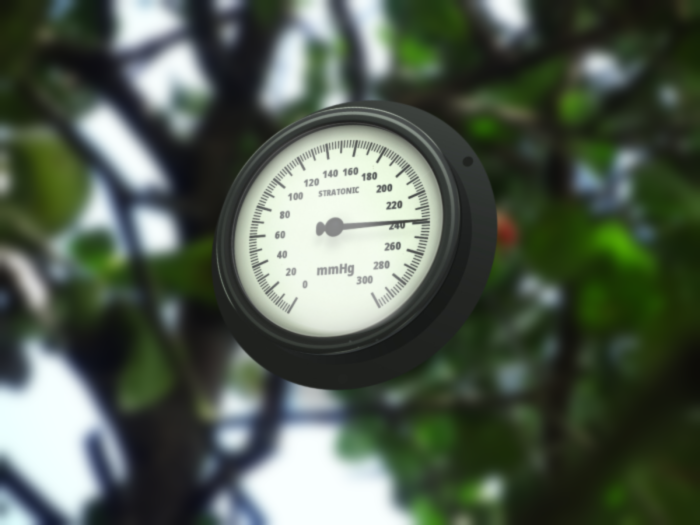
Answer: 240; mmHg
